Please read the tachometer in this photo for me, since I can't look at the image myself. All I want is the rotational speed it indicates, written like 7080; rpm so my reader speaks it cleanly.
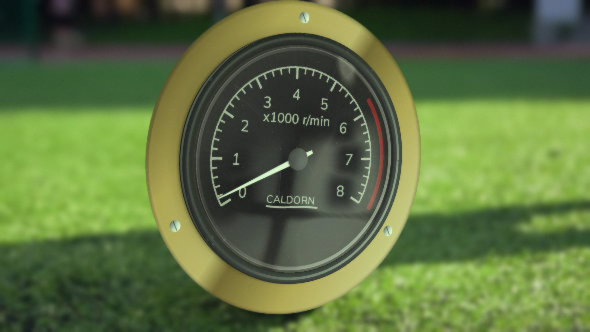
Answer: 200; rpm
